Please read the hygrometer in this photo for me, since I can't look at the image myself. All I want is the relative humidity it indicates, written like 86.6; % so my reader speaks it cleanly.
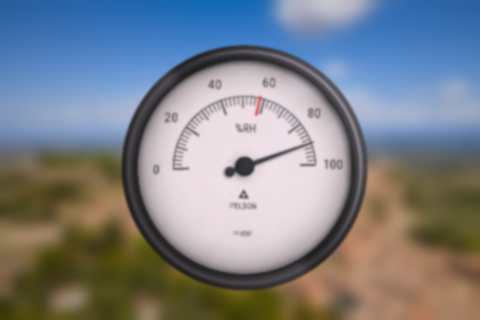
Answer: 90; %
